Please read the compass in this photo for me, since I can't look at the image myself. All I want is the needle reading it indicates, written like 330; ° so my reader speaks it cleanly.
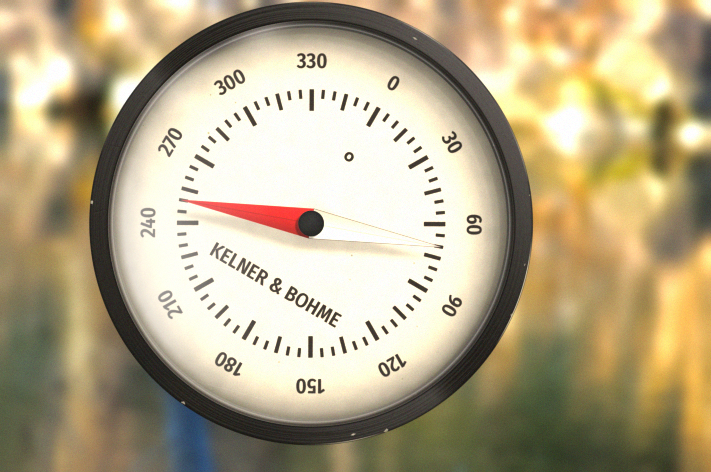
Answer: 250; °
